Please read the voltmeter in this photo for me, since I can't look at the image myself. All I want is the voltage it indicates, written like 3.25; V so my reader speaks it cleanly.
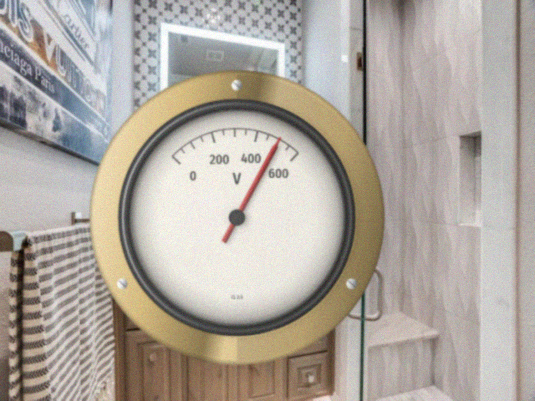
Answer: 500; V
